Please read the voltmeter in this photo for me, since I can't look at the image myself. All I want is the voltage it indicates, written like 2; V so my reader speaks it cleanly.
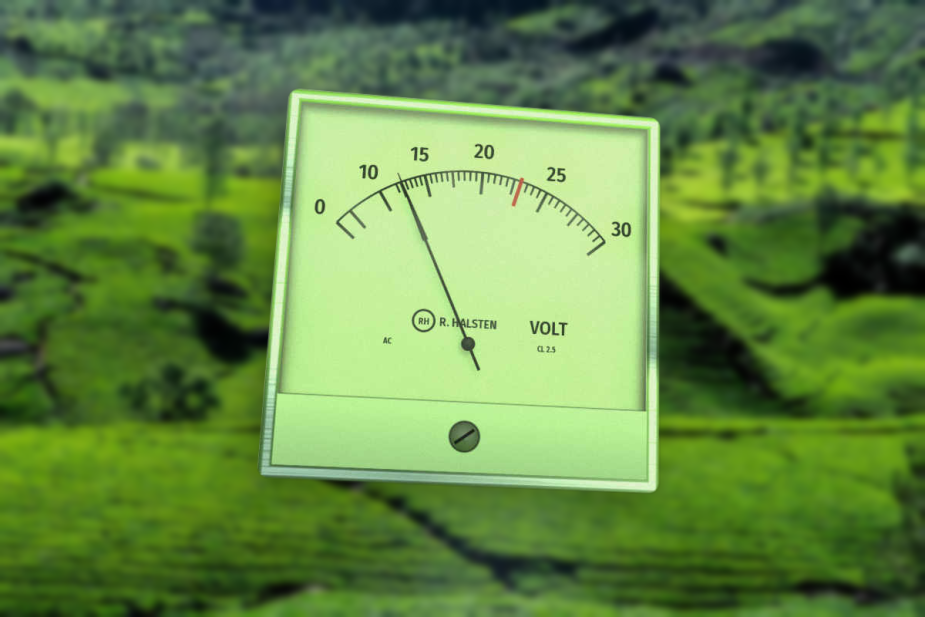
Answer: 12.5; V
